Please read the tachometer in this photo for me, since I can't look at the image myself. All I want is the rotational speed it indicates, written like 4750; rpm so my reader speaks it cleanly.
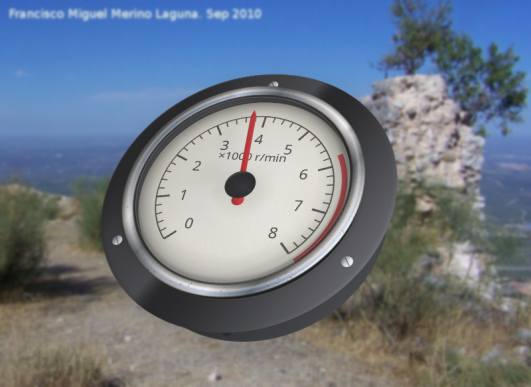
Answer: 3800; rpm
